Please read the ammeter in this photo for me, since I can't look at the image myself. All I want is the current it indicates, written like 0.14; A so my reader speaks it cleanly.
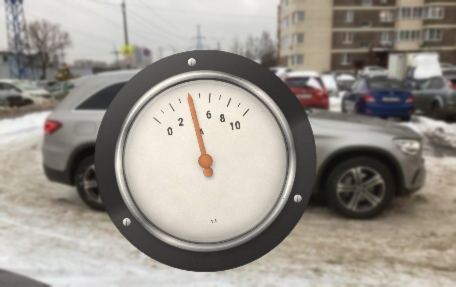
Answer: 4; A
